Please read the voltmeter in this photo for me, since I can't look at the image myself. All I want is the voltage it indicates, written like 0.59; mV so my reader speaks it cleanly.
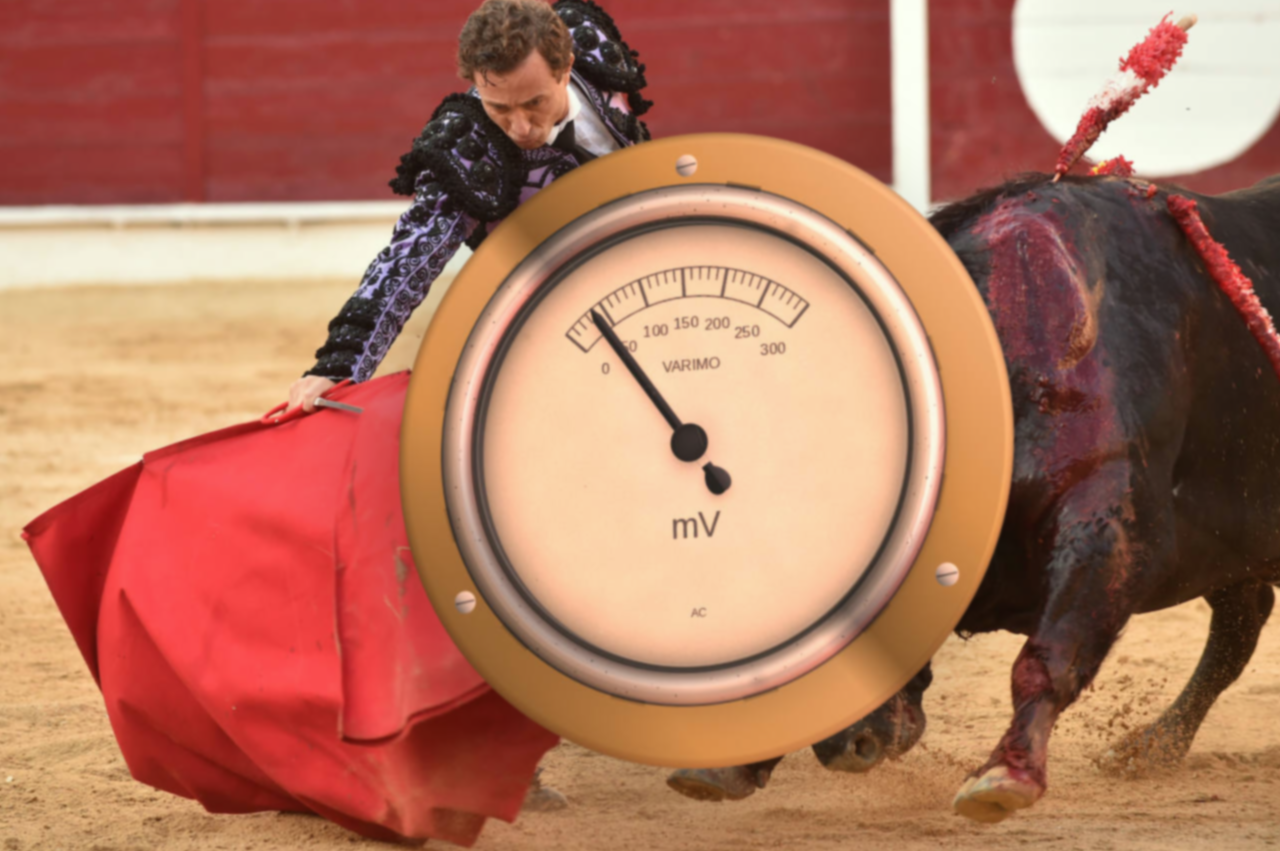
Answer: 40; mV
